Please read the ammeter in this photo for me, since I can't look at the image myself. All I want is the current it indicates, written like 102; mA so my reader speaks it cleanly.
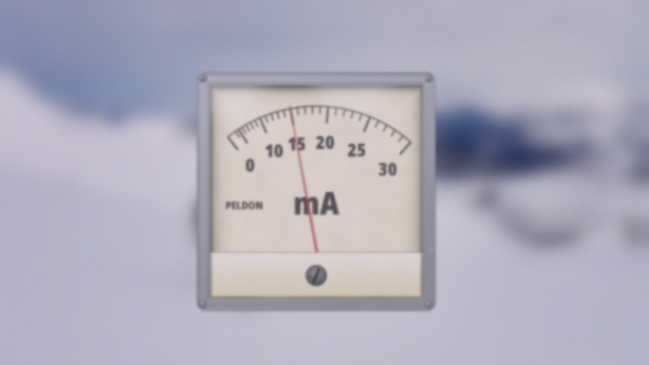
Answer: 15; mA
